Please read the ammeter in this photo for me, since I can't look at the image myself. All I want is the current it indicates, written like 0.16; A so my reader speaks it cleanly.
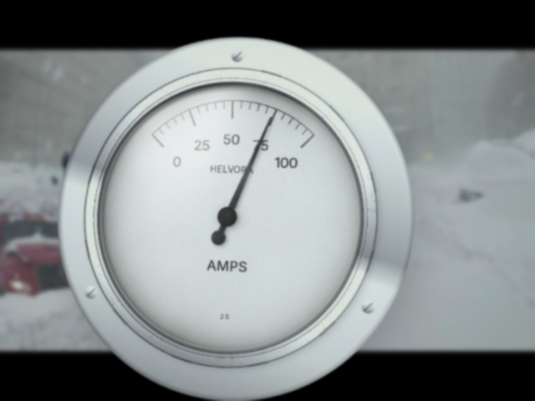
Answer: 75; A
